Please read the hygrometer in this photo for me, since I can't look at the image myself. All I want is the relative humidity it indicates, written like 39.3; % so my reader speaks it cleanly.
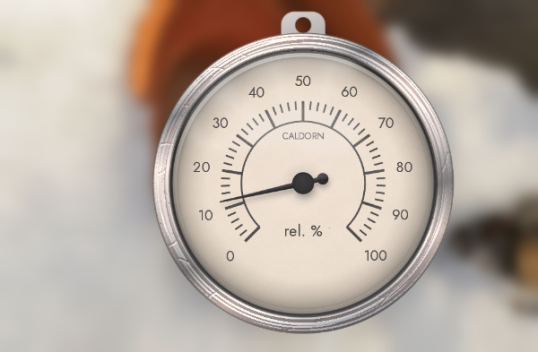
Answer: 12; %
